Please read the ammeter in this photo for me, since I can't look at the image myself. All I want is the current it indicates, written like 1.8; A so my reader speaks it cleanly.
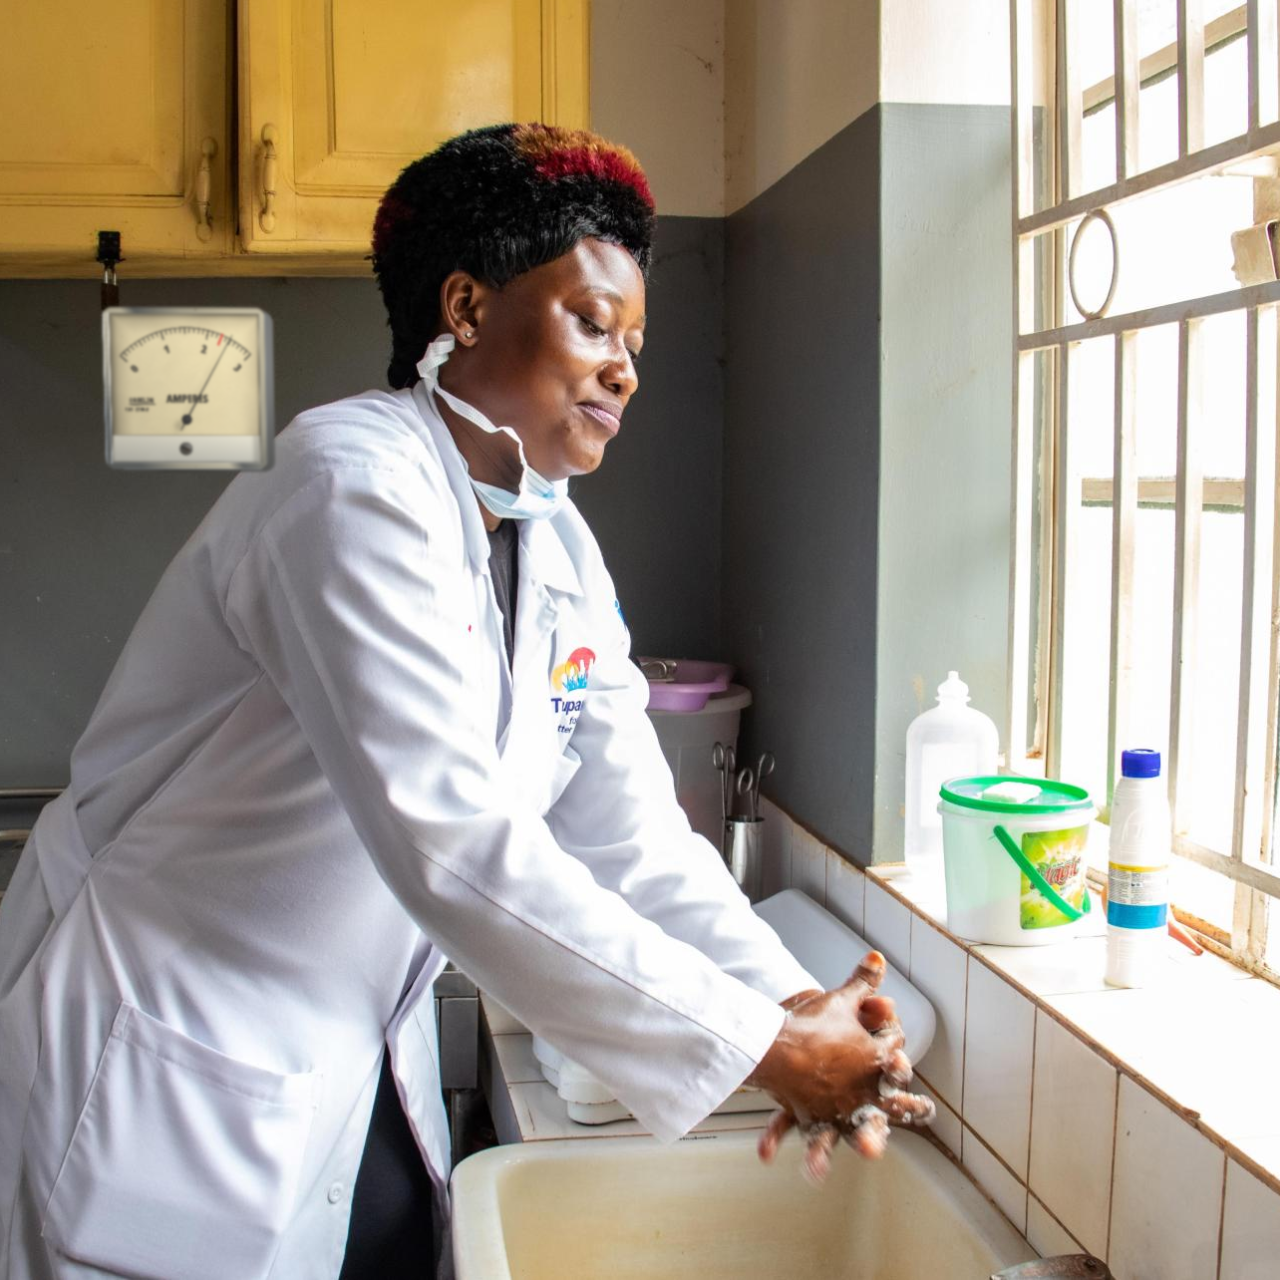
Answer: 2.5; A
